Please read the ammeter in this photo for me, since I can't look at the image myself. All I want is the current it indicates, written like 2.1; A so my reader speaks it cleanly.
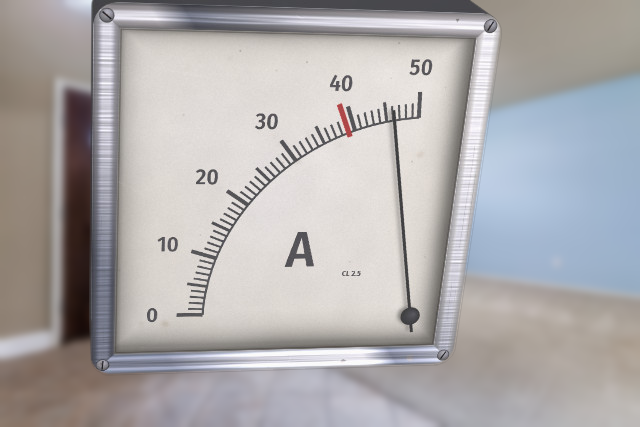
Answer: 46; A
